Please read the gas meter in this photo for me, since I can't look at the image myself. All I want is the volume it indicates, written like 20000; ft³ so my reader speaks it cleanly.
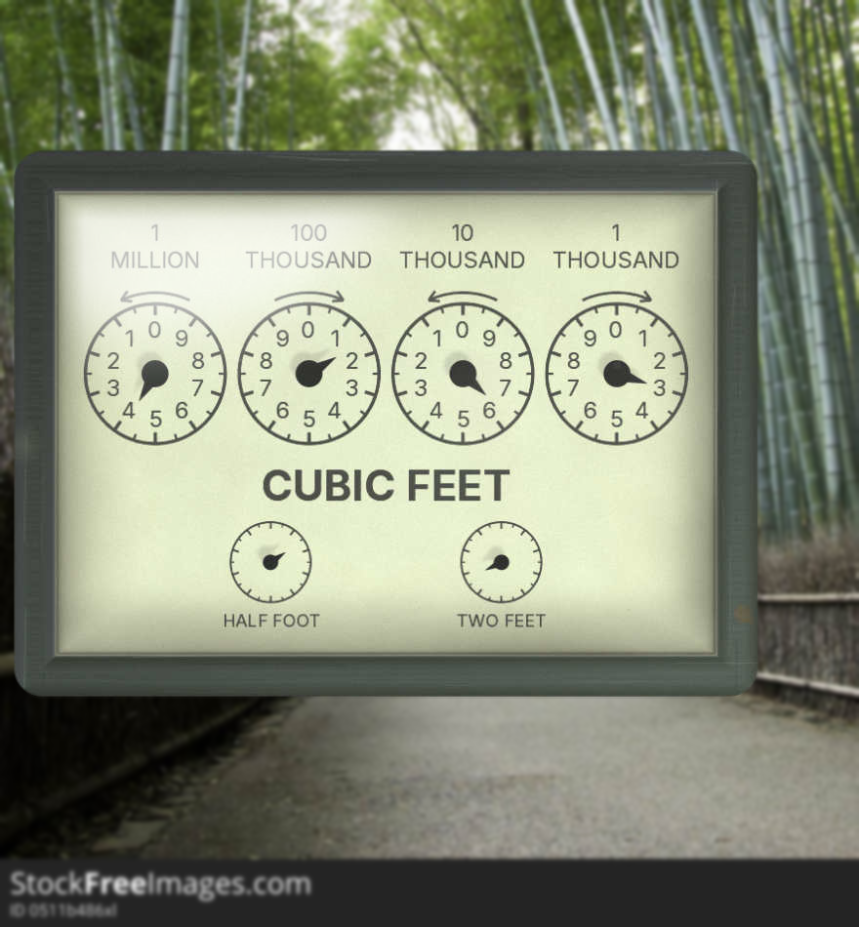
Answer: 416300; ft³
